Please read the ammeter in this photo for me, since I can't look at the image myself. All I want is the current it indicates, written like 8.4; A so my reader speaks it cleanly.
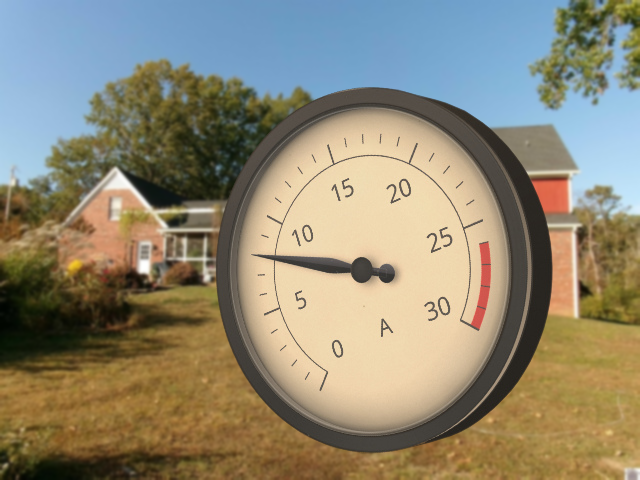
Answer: 8; A
